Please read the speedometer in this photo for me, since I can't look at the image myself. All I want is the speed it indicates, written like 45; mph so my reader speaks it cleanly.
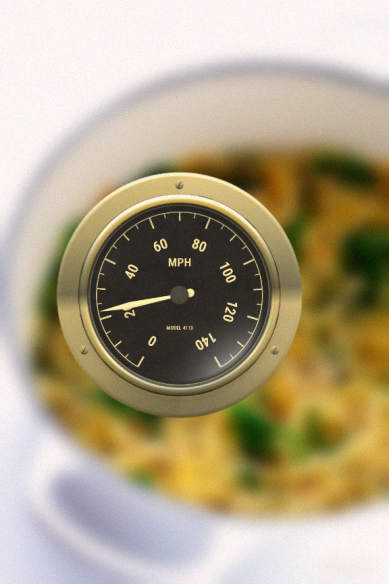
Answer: 22.5; mph
